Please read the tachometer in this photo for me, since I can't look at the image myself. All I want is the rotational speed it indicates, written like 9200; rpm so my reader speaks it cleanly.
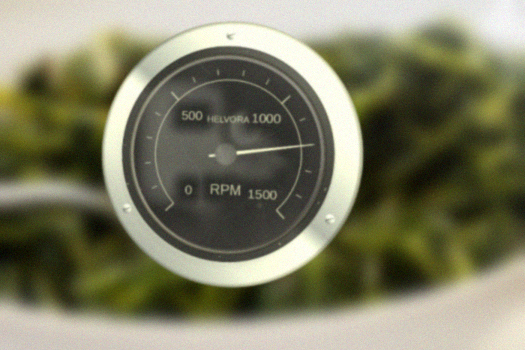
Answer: 1200; rpm
